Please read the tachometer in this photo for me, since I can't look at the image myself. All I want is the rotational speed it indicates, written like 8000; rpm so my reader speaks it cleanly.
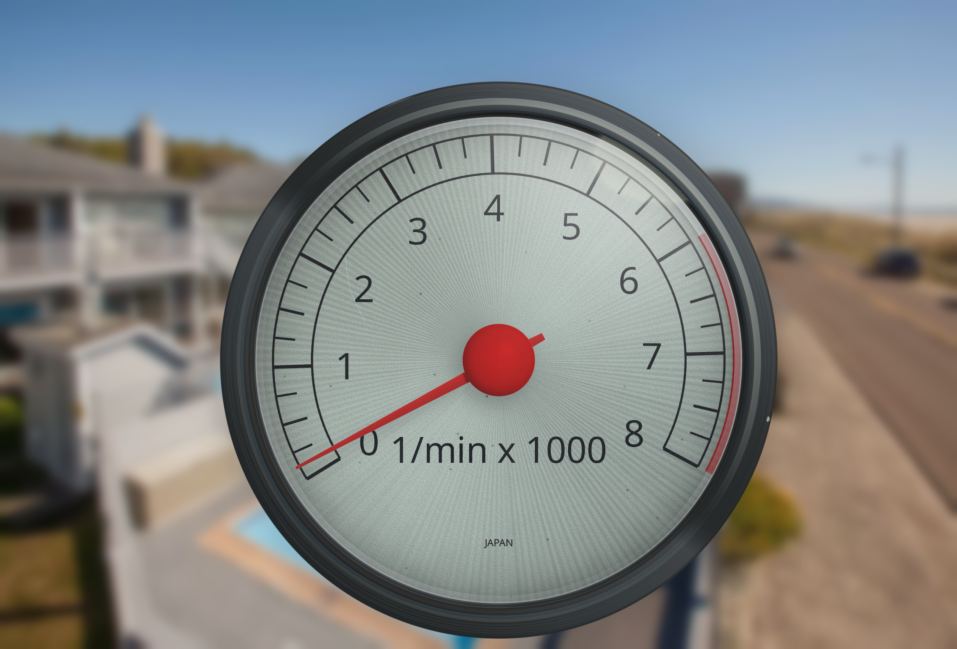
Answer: 125; rpm
